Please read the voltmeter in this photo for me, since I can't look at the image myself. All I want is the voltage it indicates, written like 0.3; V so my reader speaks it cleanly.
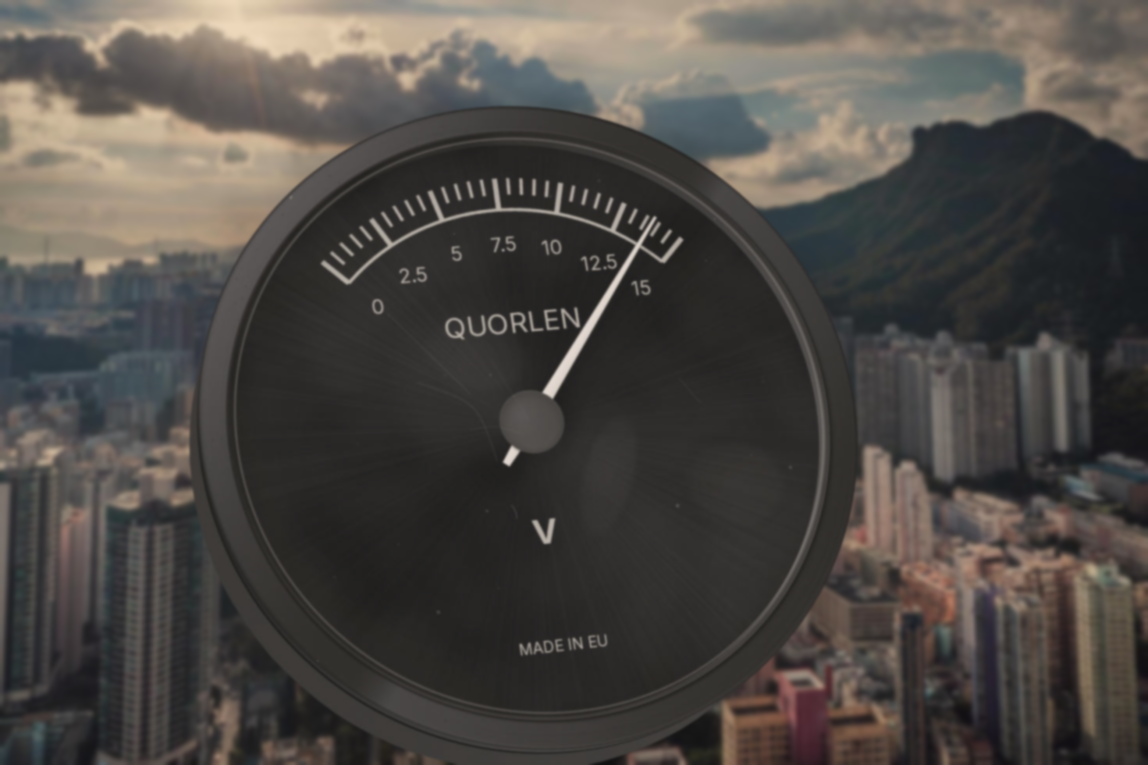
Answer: 13.75; V
